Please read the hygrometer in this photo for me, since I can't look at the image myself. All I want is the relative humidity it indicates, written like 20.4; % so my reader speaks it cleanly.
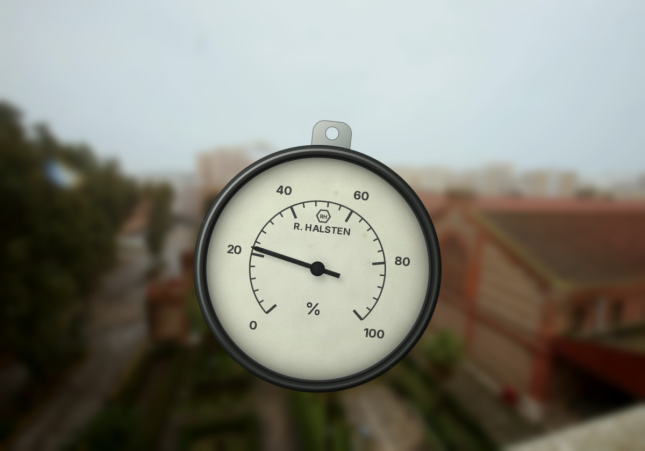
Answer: 22; %
